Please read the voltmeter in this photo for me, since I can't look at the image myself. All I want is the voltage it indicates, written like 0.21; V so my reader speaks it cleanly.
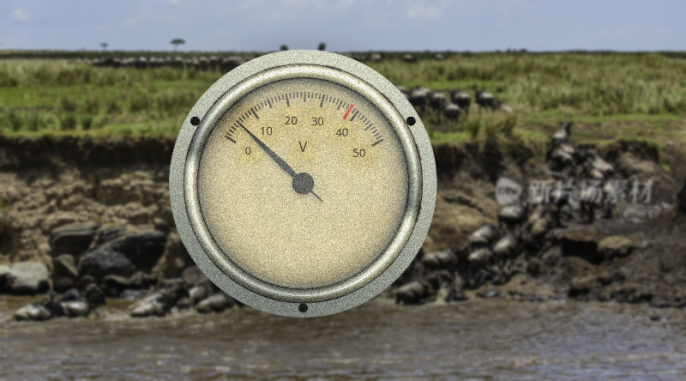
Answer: 5; V
